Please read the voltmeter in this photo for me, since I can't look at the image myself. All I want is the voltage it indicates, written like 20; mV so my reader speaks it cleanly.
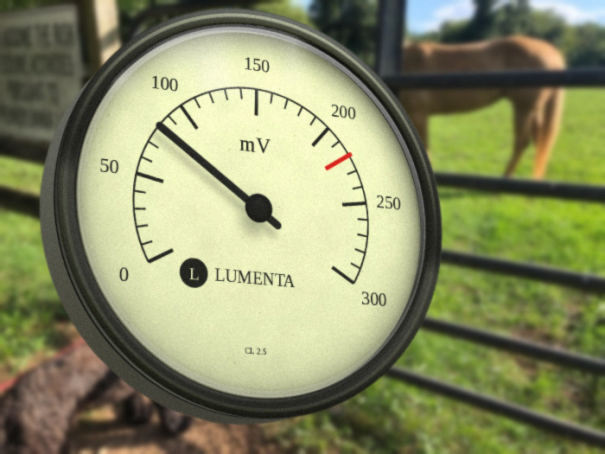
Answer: 80; mV
